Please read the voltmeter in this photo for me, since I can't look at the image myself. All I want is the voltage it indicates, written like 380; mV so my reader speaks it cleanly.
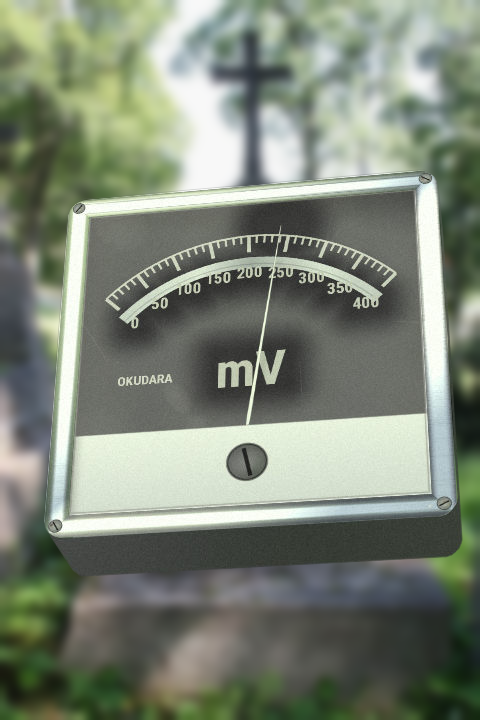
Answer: 240; mV
